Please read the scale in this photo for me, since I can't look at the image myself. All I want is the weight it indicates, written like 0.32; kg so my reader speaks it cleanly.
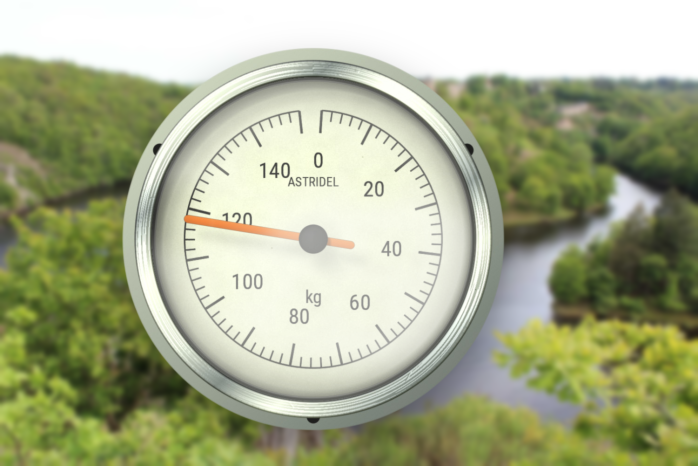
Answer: 118; kg
